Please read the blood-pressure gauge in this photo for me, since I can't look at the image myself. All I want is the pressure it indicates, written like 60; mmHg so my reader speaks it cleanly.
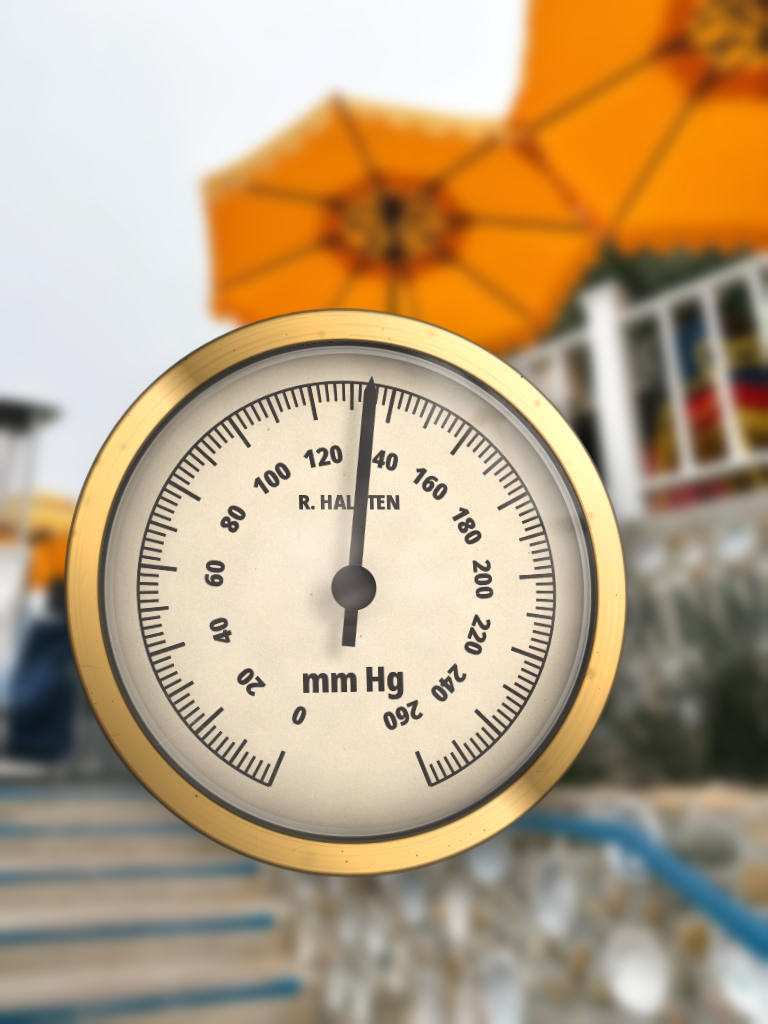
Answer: 134; mmHg
